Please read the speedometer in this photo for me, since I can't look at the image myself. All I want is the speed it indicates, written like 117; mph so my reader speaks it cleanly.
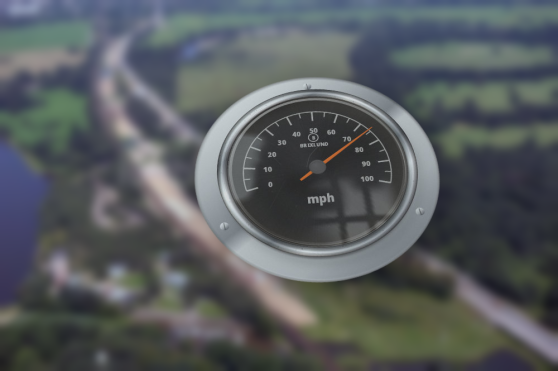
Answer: 75; mph
